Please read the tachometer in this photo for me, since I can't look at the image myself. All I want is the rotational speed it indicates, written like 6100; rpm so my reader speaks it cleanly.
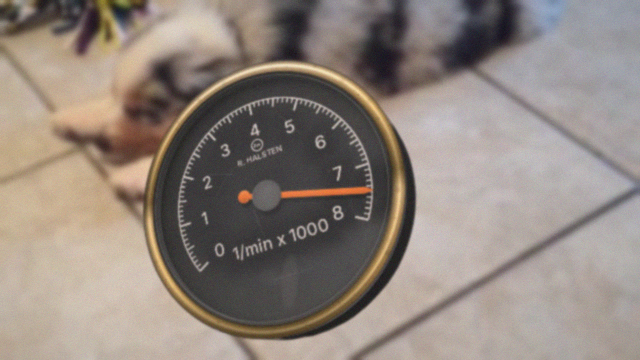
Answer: 7500; rpm
